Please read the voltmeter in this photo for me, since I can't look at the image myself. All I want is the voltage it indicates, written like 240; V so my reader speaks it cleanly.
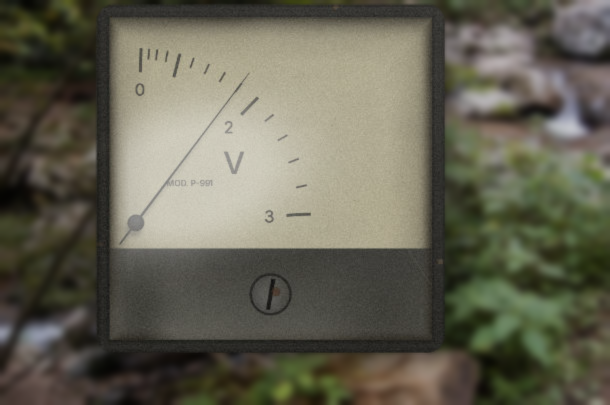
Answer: 1.8; V
